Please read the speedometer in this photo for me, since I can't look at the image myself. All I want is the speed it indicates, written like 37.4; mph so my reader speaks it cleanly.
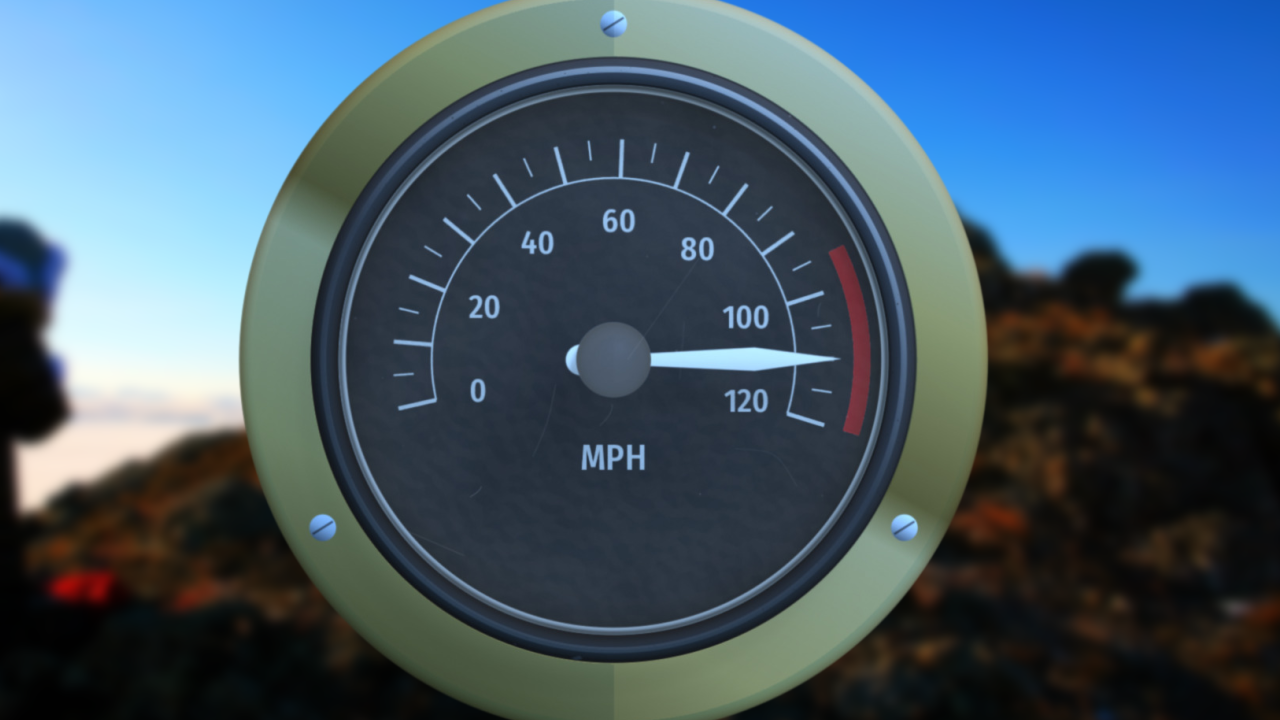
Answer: 110; mph
